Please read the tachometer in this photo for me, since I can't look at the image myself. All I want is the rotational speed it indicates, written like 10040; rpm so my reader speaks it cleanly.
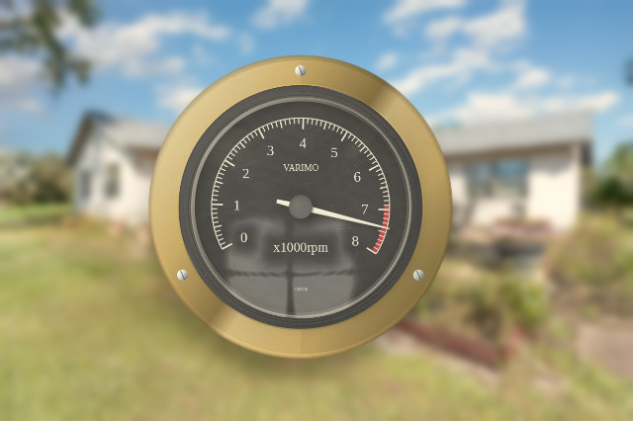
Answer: 7400; rpm
